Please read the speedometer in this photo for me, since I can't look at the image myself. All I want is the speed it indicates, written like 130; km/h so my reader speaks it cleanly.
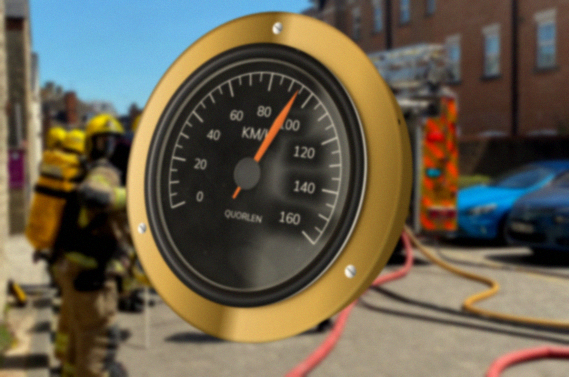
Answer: 95; km/h
